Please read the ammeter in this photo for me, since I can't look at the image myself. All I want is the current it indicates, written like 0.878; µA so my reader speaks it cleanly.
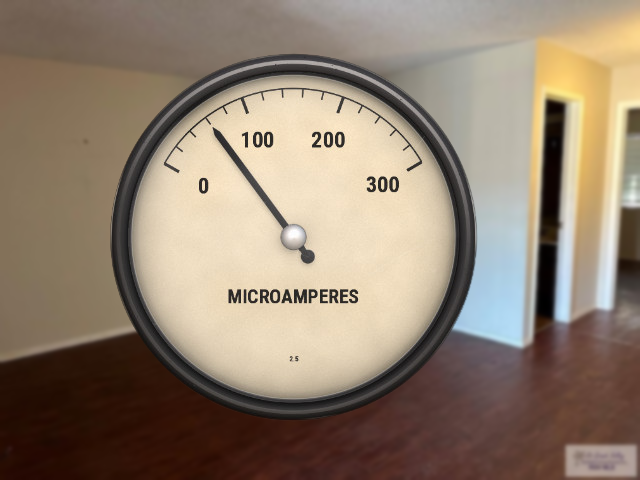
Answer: 60; µA
